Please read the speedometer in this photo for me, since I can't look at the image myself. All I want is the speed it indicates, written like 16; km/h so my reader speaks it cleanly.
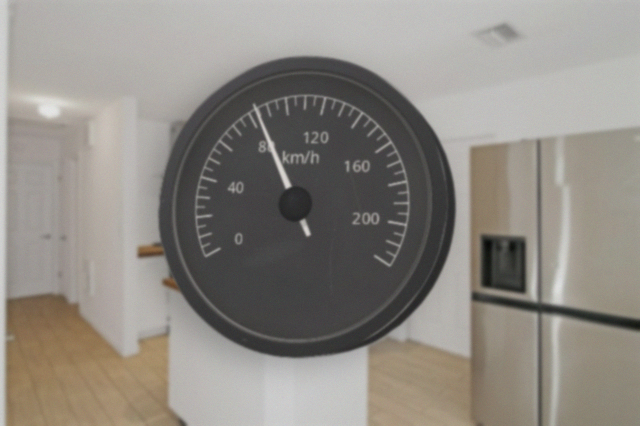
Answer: 85; km/h
